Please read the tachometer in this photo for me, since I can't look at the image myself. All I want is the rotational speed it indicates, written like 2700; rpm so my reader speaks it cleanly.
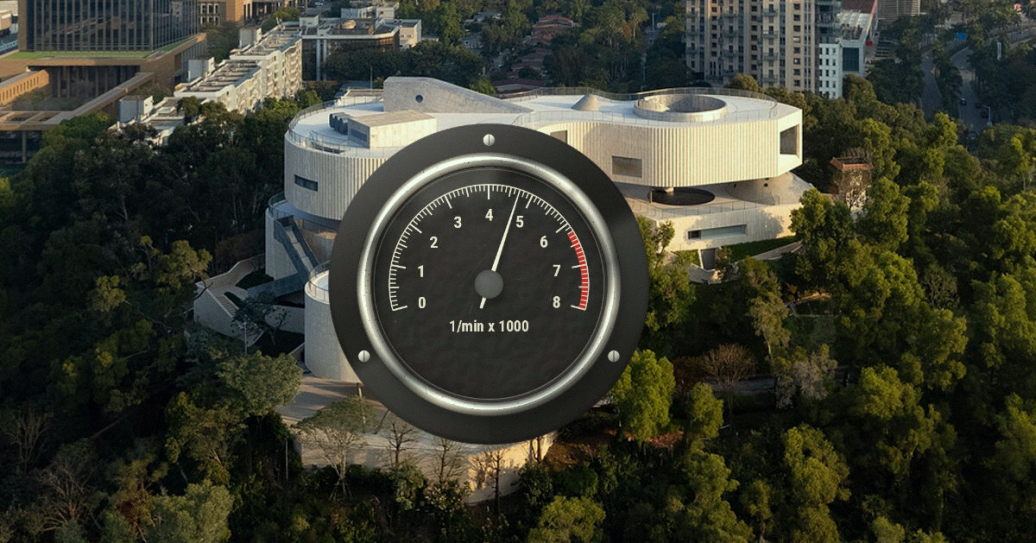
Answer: 4700; rpm
